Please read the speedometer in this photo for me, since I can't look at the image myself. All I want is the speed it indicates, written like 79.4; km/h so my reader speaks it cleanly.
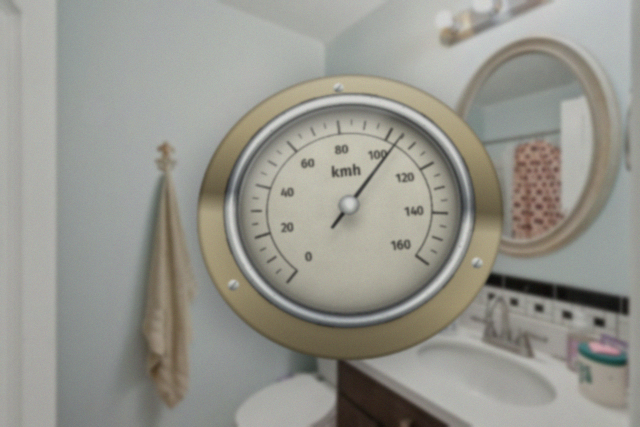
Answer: 105; km/h
